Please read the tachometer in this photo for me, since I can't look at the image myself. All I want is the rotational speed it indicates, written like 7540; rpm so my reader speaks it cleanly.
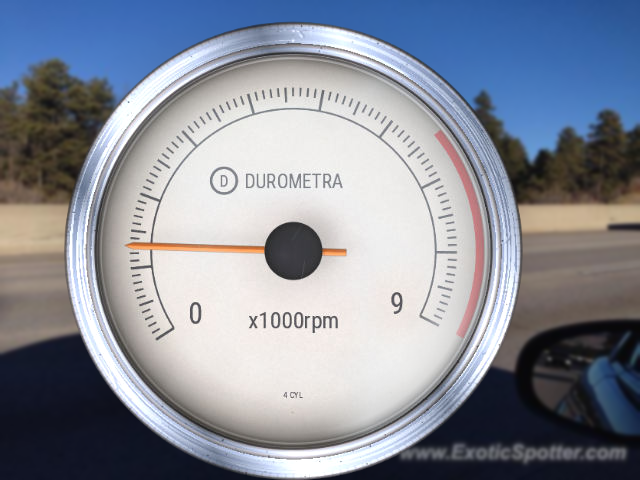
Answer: 1300; rpm
